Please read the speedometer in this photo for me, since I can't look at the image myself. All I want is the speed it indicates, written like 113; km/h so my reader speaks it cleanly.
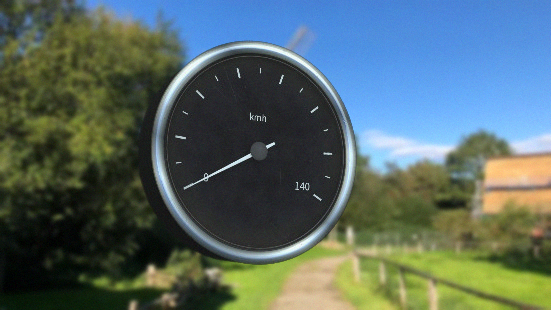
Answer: 0; km/h
